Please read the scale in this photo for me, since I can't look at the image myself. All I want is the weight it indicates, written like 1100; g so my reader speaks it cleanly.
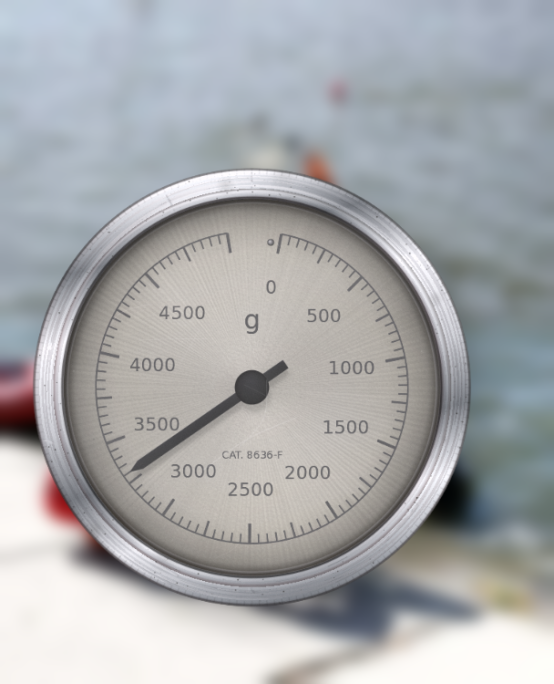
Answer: 3300; g
